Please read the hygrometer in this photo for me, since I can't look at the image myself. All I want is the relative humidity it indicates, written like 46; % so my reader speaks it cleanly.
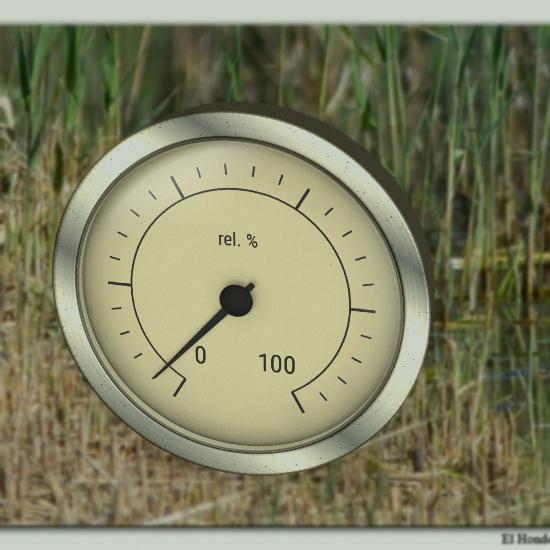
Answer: 4; %
